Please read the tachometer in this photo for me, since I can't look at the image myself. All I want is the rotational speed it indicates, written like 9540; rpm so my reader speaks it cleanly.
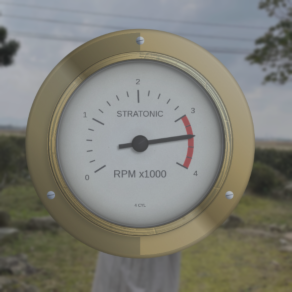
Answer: 3400; rpm
